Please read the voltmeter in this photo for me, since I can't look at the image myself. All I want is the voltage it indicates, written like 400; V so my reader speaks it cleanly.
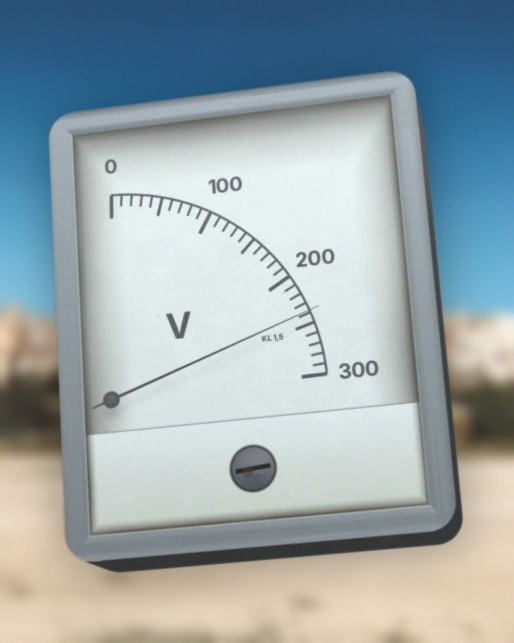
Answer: 240; V
